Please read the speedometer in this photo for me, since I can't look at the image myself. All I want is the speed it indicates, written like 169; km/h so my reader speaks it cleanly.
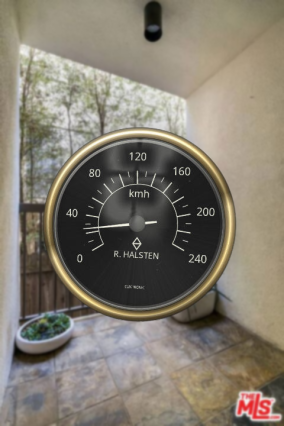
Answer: 25; km/h
